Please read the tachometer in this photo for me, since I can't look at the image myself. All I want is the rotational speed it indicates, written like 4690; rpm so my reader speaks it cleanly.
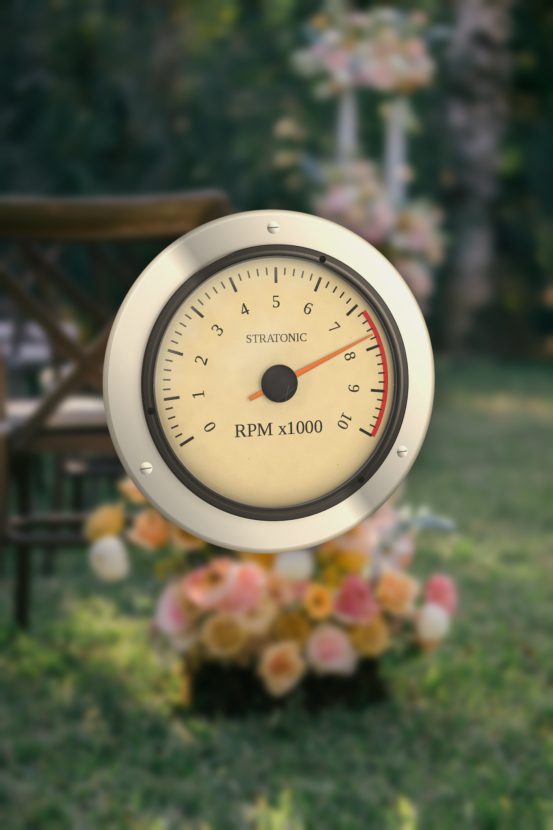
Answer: 7700; rpm
